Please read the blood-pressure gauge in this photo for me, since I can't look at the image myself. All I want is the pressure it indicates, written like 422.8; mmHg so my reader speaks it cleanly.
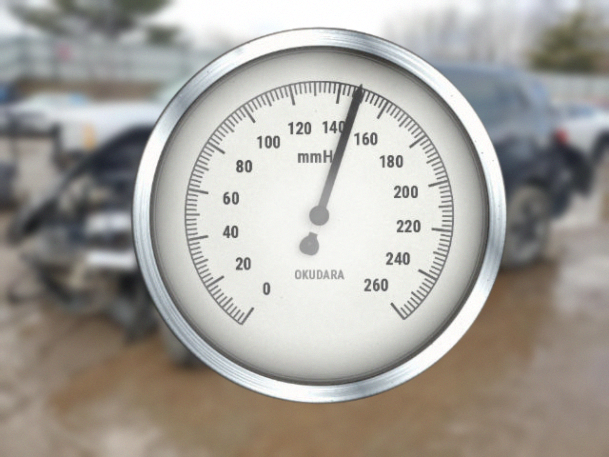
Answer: 148; mmHg
